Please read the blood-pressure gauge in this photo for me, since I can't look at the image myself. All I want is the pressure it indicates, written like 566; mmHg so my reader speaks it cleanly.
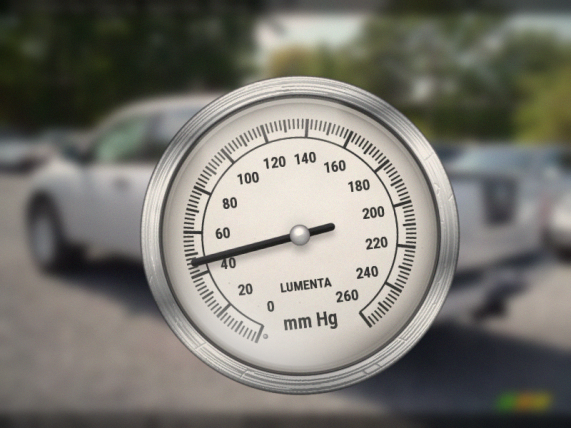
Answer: 46; mmHg
